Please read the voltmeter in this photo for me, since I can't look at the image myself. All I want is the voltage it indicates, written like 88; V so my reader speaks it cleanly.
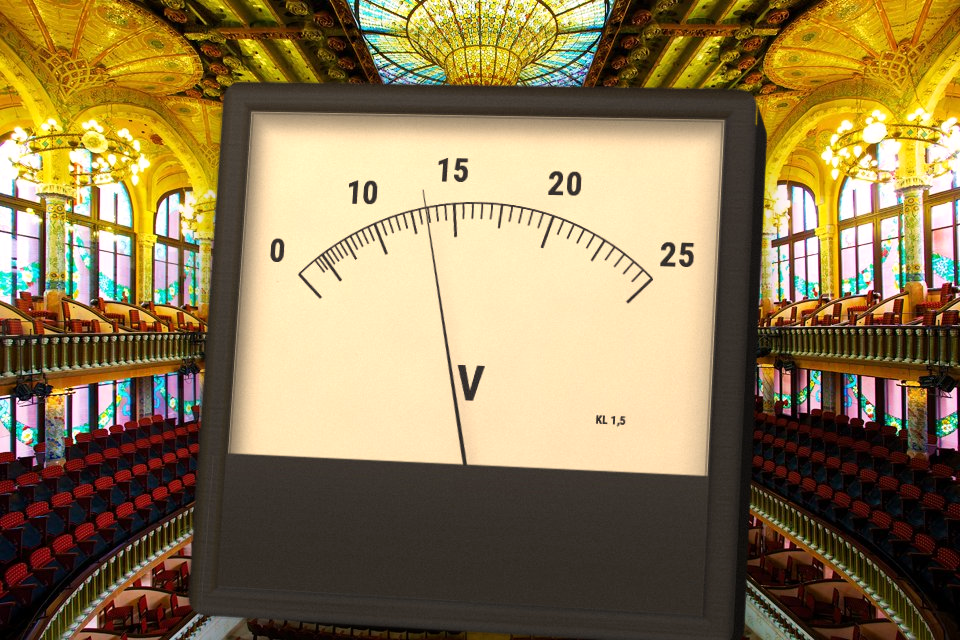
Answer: 13.5; V
